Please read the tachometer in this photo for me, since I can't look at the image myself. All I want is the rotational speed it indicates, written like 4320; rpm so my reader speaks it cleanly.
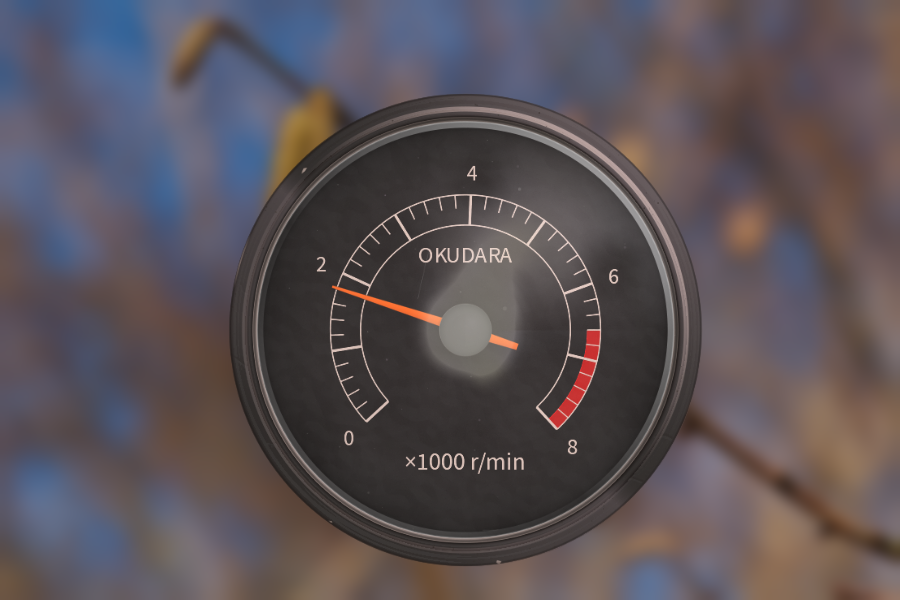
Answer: 1800; rpm
